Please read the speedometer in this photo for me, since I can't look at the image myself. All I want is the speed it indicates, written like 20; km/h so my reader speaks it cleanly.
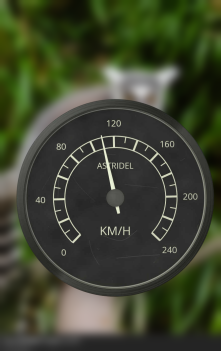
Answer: 110; km/h
